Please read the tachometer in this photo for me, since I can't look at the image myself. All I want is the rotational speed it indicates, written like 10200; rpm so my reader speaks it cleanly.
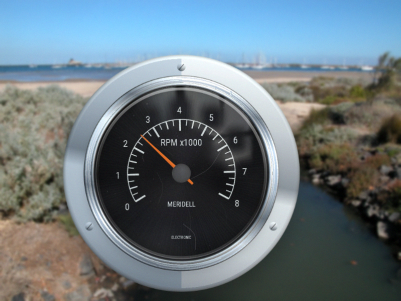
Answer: 2500; rpm
